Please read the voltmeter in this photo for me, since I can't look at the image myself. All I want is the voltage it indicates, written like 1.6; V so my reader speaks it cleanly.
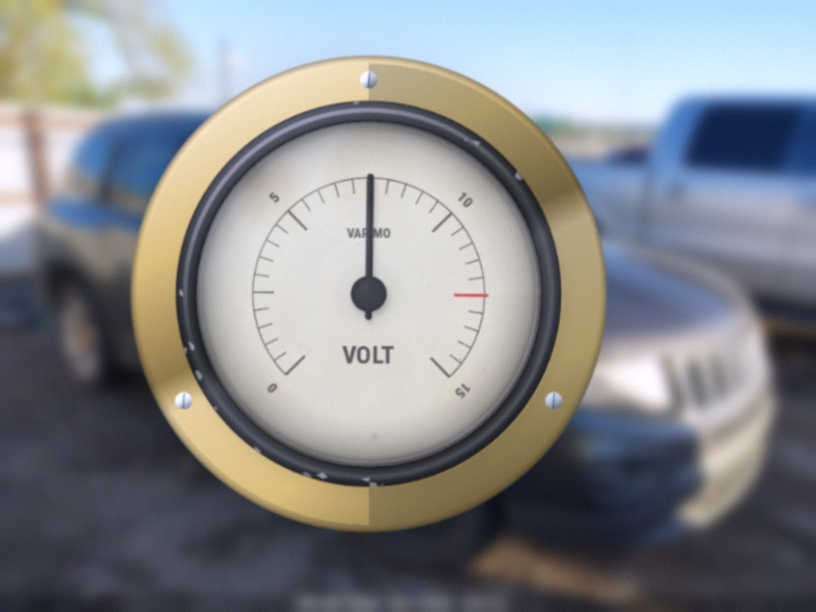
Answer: 7.5; V
